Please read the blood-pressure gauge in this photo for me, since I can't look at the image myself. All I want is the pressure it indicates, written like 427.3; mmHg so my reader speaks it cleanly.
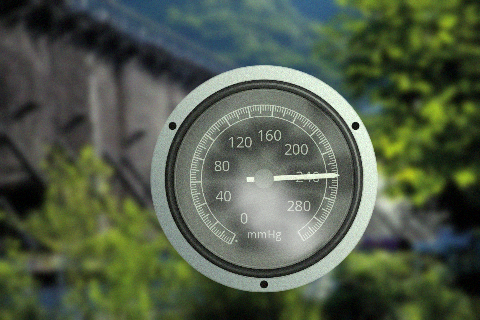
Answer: 240; mmHg
